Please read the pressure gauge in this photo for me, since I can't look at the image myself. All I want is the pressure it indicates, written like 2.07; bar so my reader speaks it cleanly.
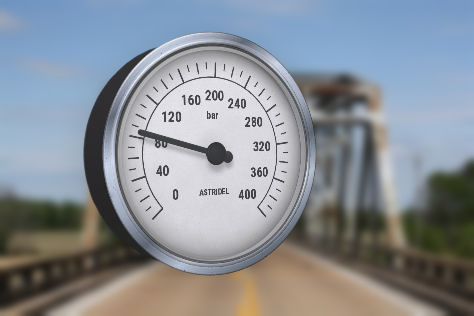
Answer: 85; bar
